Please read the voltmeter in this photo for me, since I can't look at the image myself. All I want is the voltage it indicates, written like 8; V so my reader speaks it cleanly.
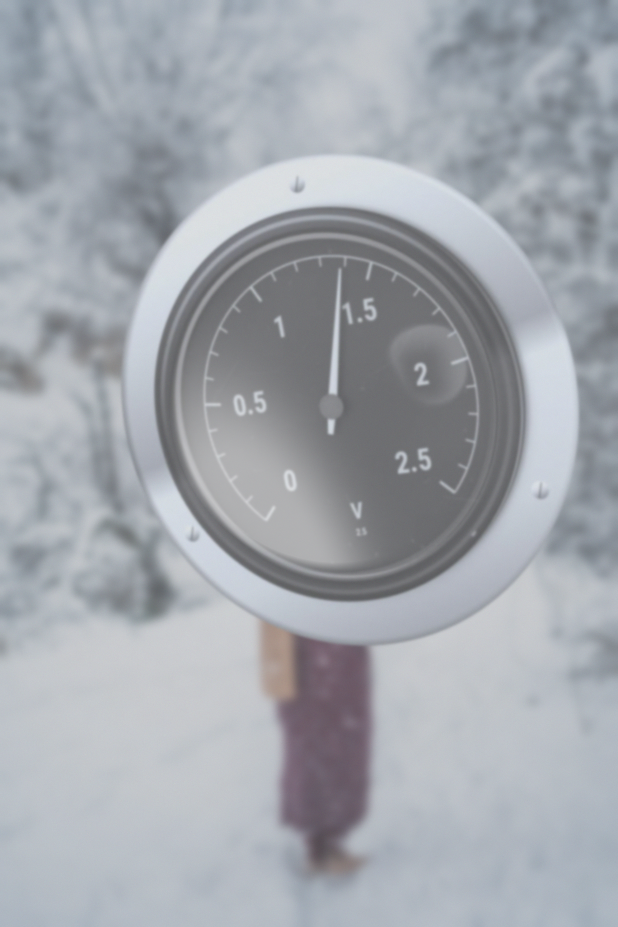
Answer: 1.4; V
